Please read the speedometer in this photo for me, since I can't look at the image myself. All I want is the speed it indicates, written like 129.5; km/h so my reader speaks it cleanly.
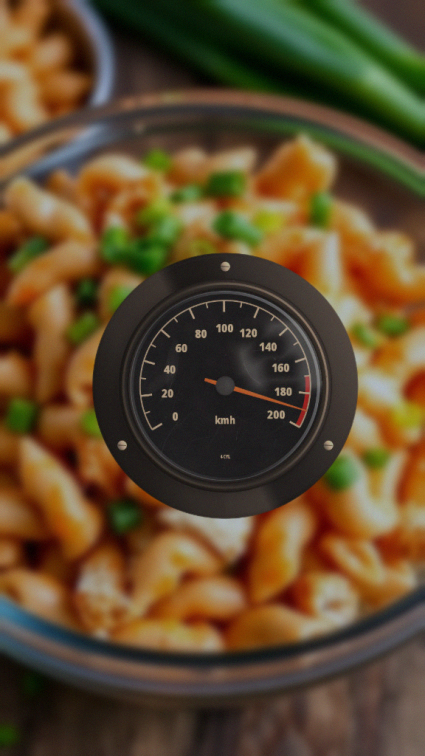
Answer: 190; km/h
